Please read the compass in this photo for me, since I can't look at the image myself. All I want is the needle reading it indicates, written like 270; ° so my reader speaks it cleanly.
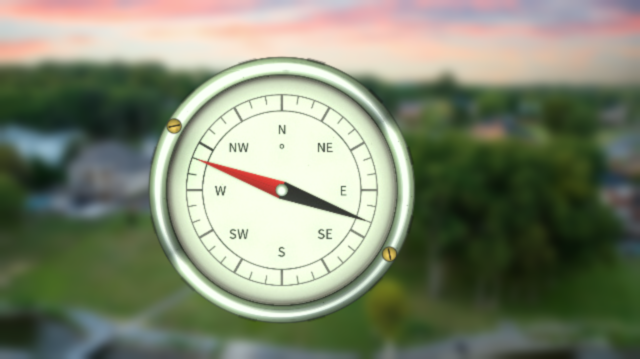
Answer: 290; °
